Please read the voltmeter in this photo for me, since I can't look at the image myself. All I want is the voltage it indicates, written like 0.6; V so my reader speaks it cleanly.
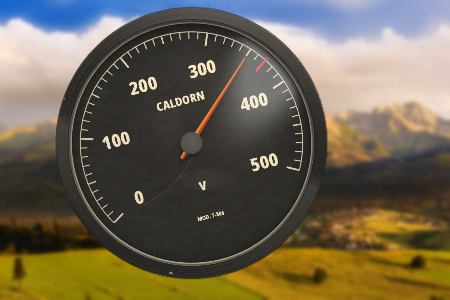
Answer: 350; V
